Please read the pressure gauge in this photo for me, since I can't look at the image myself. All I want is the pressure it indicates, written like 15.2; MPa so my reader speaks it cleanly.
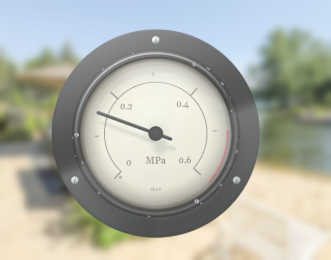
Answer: 0.15; MPa
